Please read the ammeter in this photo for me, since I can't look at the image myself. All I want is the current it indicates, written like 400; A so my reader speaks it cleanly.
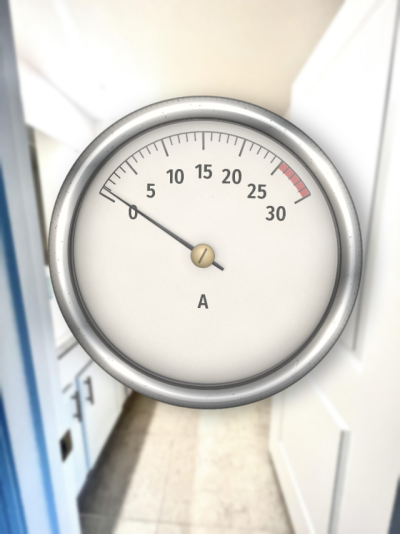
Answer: 1; A
